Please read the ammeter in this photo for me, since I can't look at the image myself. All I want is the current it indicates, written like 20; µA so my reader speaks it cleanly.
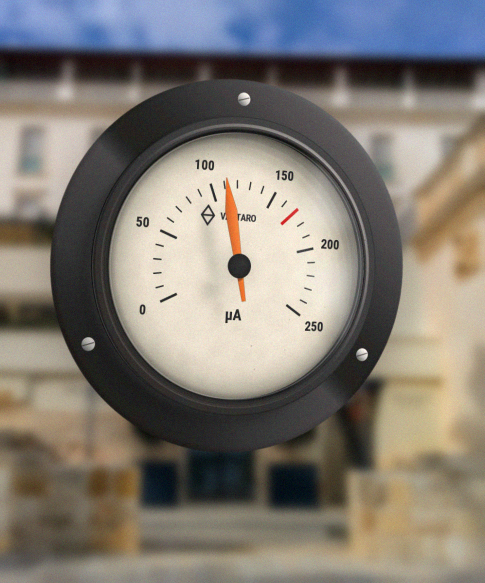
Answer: 110; µA
